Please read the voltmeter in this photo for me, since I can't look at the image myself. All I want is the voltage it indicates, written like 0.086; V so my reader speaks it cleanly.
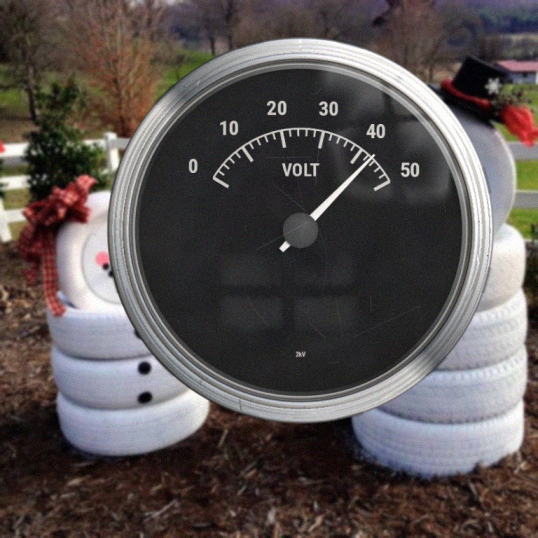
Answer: 43; V
